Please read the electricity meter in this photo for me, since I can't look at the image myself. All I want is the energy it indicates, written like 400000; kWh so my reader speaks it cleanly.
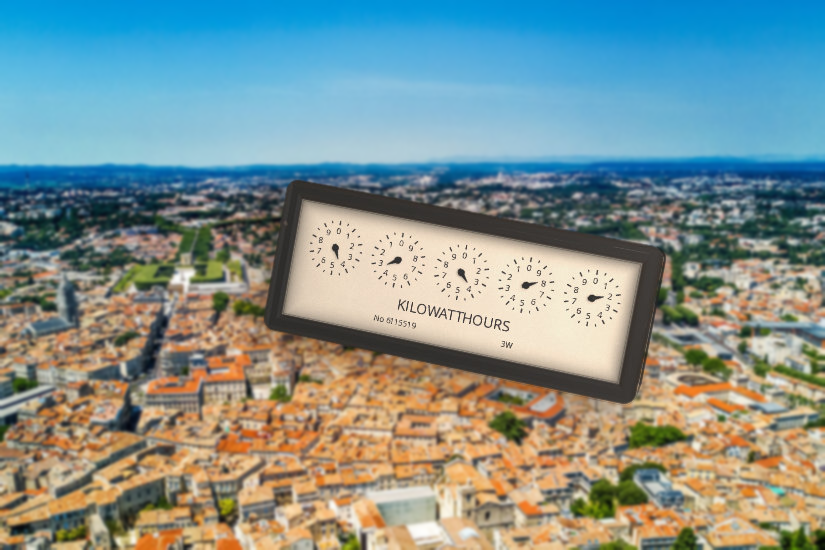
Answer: 43382; kWh
